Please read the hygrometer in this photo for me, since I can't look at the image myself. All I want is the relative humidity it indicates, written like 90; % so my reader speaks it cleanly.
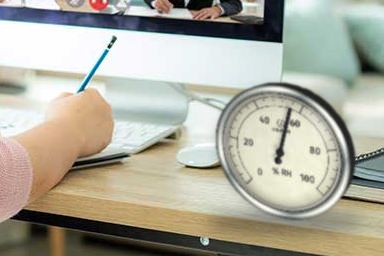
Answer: 56; %
